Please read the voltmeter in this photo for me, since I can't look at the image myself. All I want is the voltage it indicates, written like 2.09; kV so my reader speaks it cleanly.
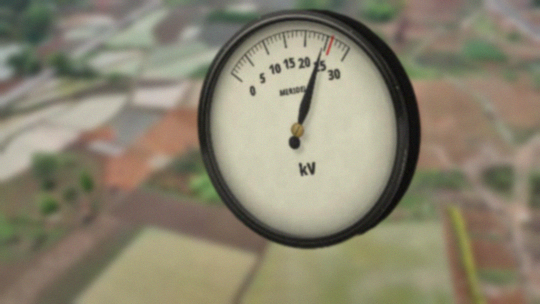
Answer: 25; kV
